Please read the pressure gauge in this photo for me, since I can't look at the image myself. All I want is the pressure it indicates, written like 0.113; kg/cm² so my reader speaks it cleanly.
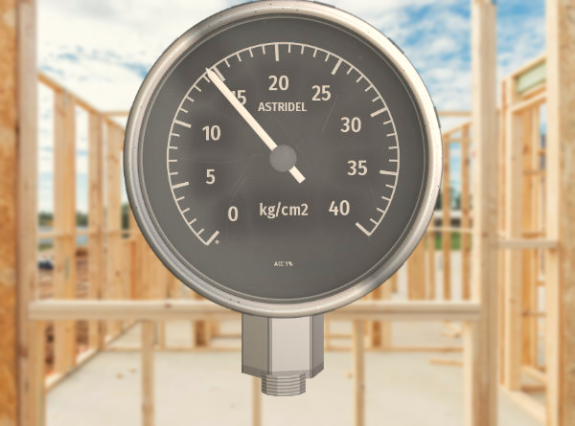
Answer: 14.5; kg/cm²
